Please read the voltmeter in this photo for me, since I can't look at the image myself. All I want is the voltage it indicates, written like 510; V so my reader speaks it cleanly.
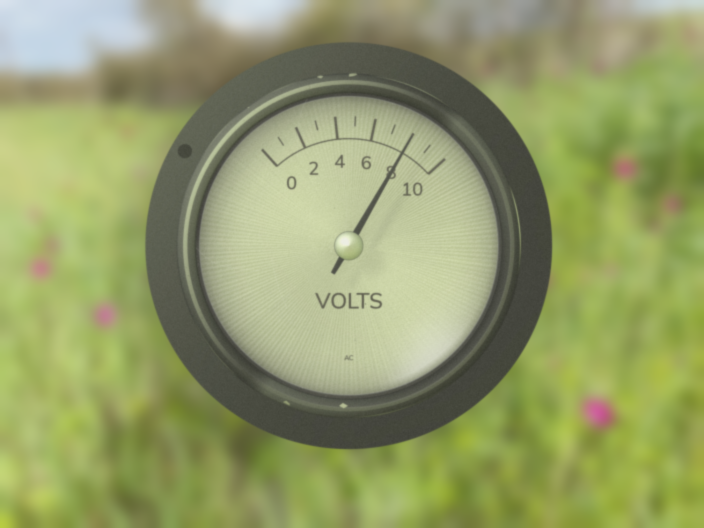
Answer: 8; V
